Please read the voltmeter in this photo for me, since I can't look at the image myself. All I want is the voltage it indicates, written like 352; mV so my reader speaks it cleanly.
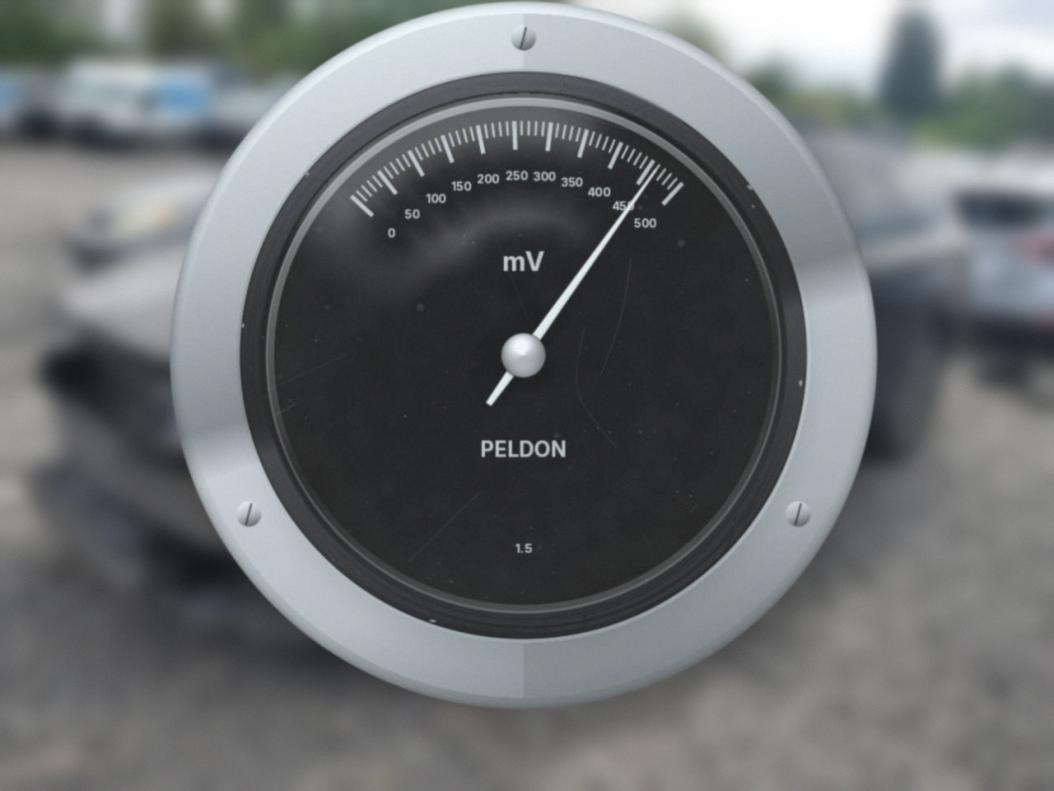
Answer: 460; mV
